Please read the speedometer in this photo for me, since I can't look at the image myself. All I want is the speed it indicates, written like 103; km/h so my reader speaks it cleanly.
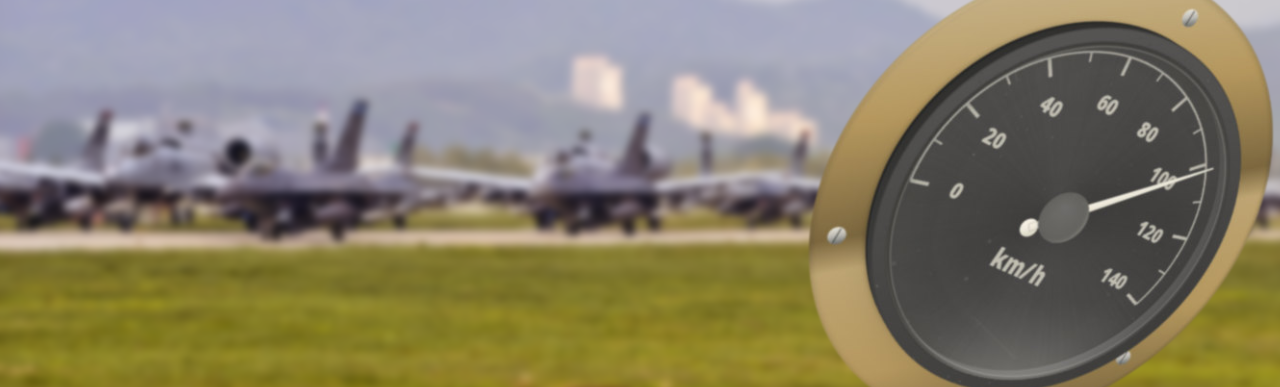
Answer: 100; km/h
